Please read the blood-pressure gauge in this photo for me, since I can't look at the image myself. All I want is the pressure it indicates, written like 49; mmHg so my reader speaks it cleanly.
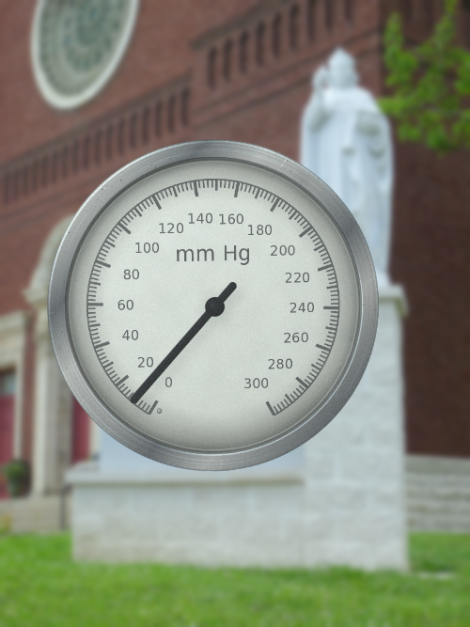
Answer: 10; mmHg
